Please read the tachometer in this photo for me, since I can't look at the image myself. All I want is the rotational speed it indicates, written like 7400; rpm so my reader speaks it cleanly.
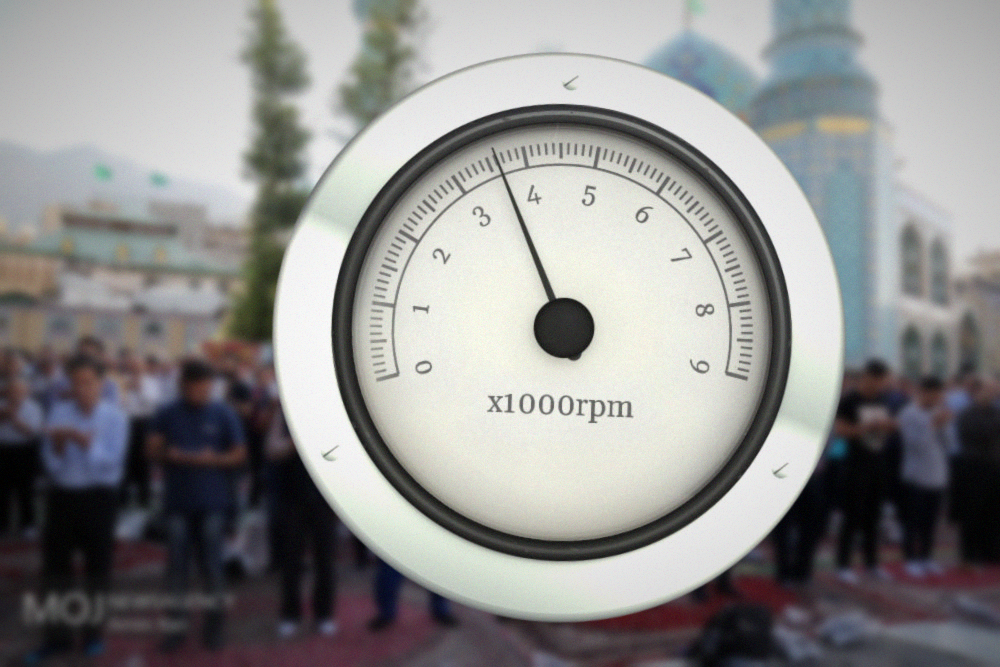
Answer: 3600; rpm
